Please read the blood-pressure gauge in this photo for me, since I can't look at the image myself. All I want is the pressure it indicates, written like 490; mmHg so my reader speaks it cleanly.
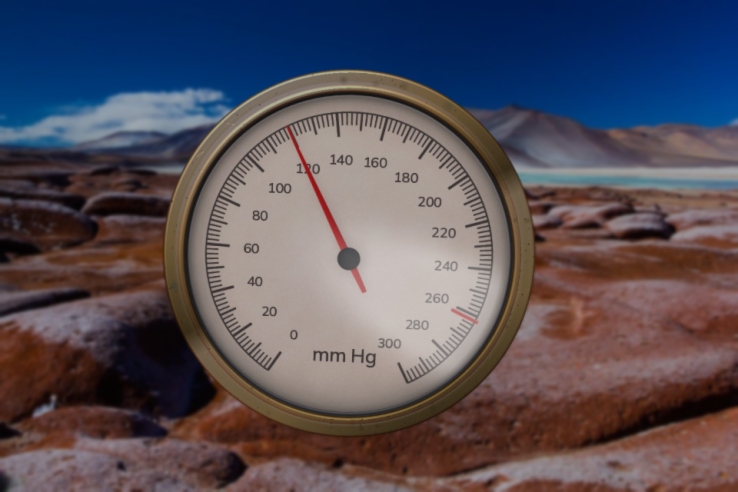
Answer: 120; mmHg
